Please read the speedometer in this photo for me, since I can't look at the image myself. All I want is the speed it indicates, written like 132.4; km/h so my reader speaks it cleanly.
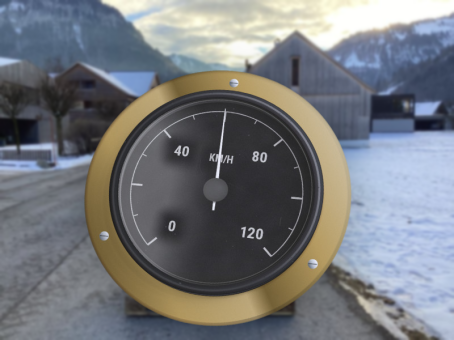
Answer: 60; km/h
